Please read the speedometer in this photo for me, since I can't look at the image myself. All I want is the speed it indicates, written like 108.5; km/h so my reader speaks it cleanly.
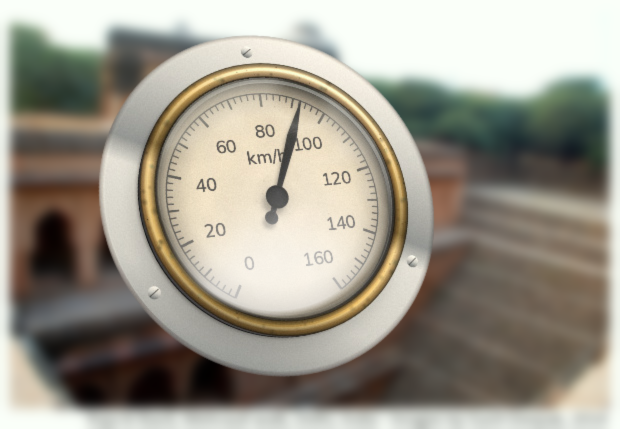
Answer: 92; km/h
